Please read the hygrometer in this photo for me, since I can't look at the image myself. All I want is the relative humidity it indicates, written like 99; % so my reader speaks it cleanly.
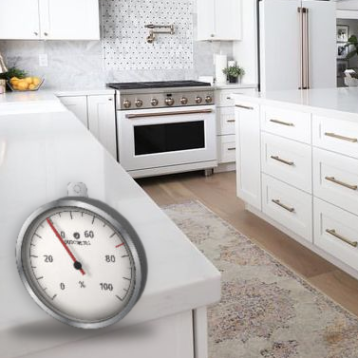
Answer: 40; %
